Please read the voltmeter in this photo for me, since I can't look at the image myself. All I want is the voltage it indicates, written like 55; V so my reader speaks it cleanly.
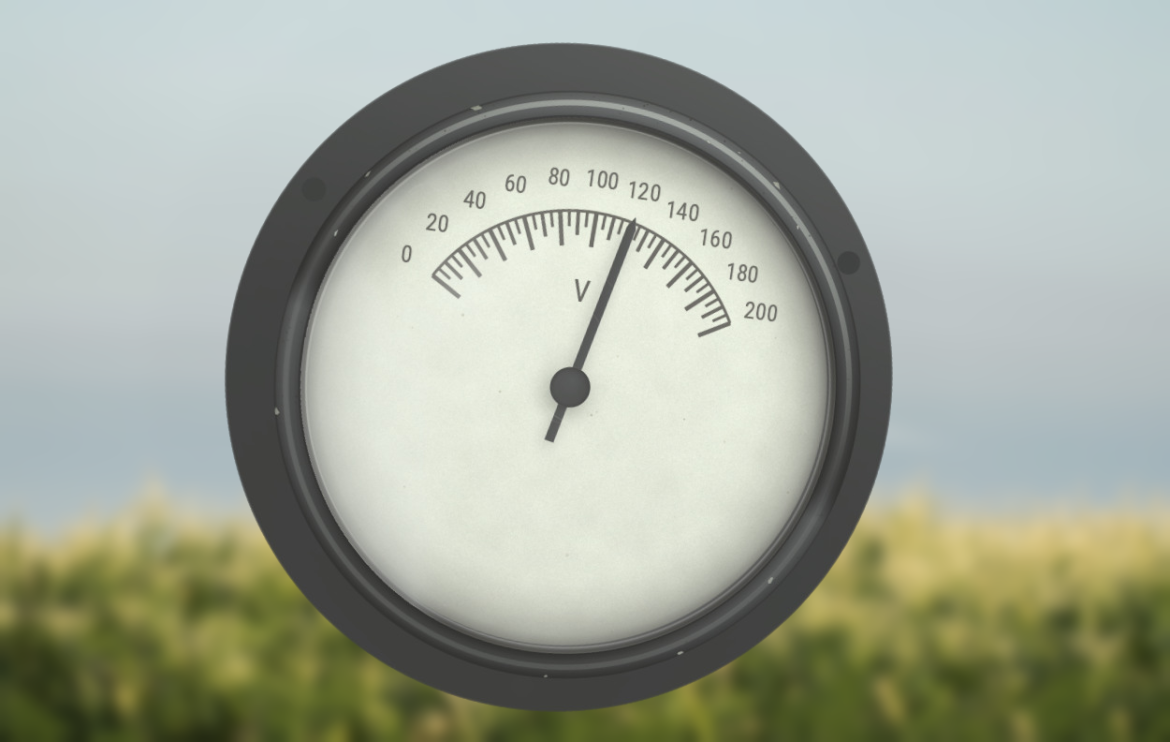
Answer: 120; V
